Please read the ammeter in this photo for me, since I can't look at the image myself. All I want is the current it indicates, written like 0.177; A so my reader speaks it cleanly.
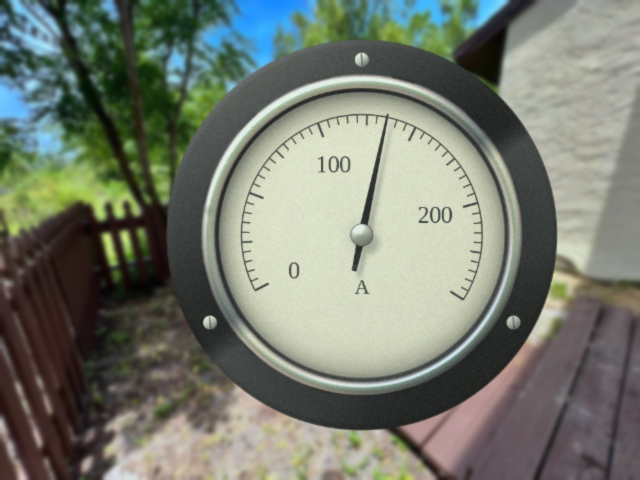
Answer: 135; A
